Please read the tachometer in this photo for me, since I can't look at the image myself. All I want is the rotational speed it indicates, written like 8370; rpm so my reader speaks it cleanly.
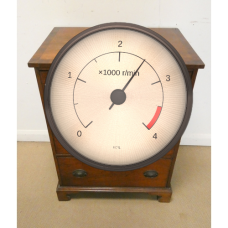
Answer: 2500; rpm
